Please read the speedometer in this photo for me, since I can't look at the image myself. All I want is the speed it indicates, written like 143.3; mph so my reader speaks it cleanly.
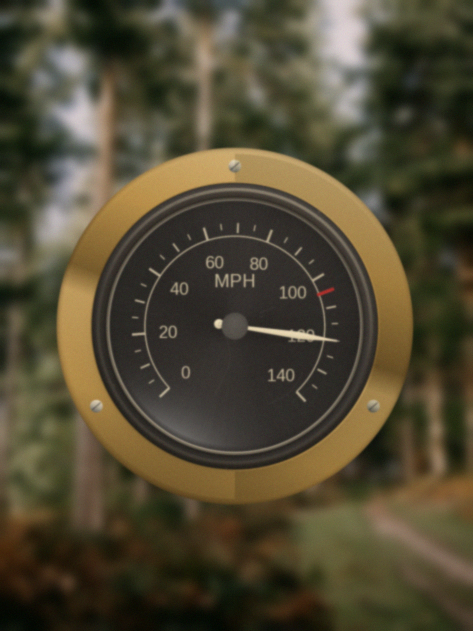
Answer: 120; mph
